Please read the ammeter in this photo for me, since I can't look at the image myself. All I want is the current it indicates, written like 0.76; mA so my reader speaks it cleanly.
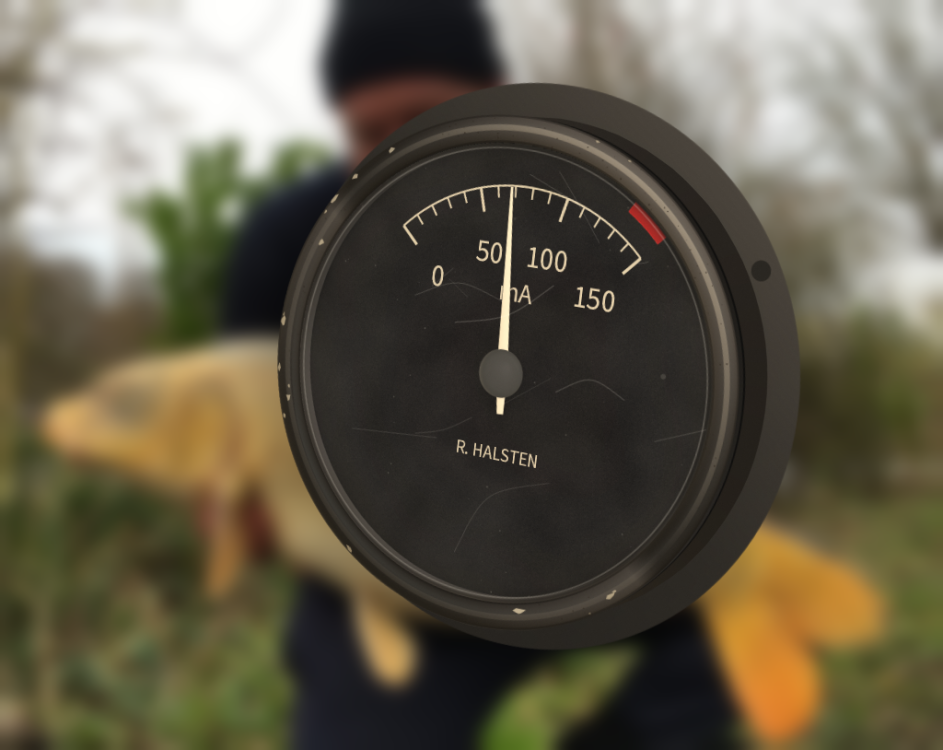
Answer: 70; mA
